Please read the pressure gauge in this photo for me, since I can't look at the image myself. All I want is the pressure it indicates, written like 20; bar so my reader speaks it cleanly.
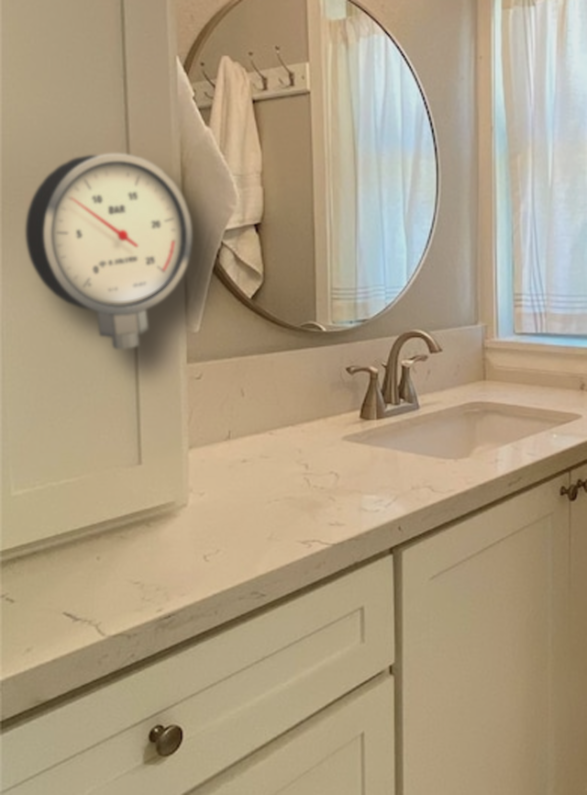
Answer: 8; bar
